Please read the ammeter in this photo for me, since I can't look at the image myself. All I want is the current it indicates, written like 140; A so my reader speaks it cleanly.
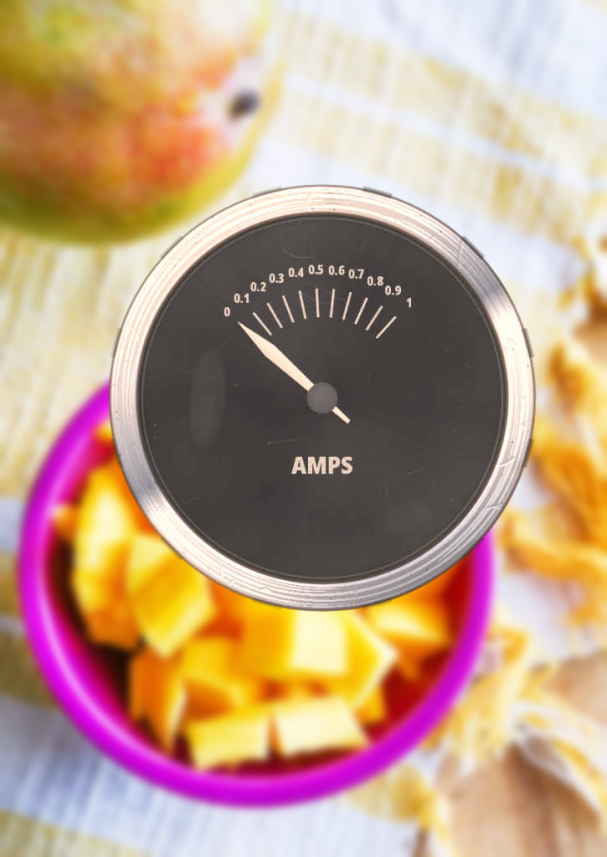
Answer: 0; A
